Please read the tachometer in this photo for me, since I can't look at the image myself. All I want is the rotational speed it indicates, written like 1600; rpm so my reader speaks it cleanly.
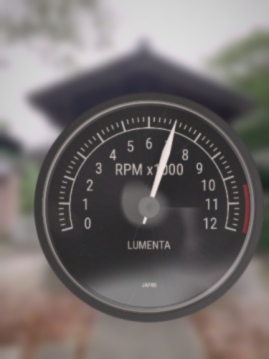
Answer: 7000; rpm
